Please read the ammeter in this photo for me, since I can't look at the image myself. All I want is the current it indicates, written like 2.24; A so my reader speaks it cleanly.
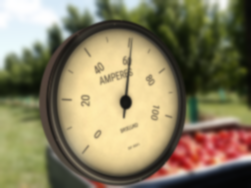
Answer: 60; A
